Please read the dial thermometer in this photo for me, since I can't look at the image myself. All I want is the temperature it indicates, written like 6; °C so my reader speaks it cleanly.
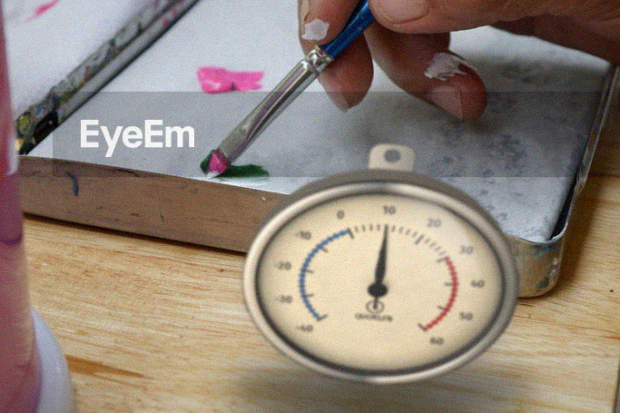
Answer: 10; °C
